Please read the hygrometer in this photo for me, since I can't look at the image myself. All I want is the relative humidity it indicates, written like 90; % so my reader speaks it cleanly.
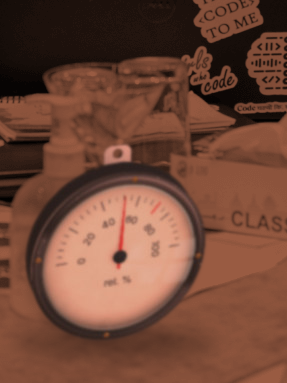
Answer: 52; %
